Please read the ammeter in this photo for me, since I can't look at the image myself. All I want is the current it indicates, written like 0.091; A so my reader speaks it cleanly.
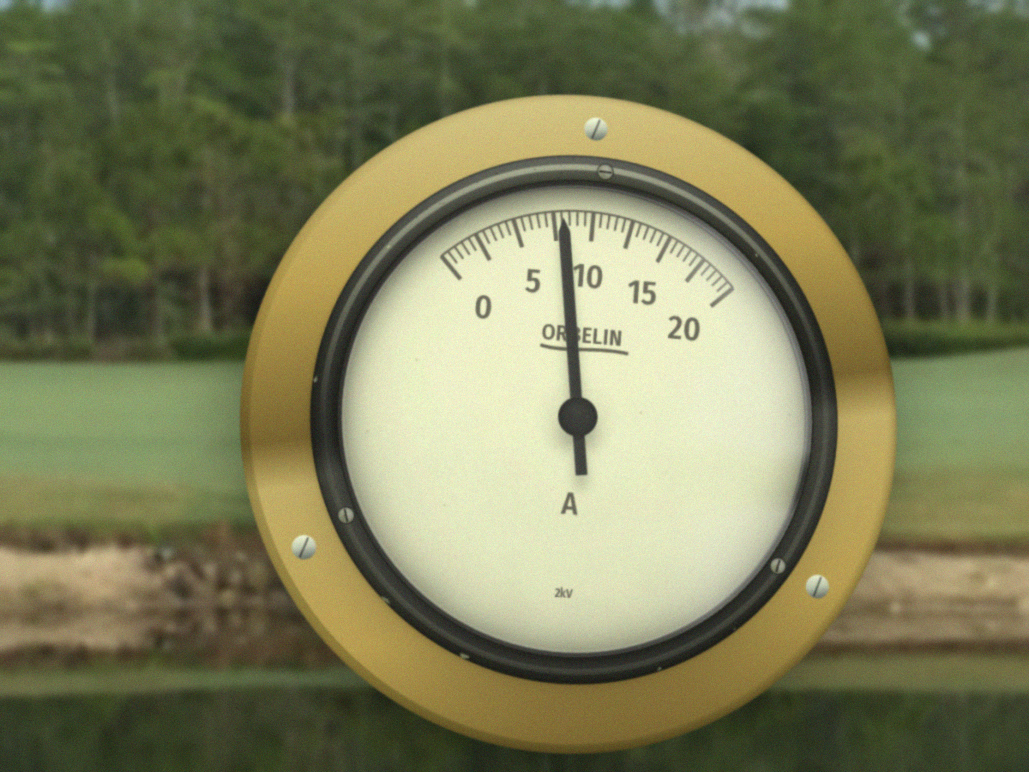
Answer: 8; A
